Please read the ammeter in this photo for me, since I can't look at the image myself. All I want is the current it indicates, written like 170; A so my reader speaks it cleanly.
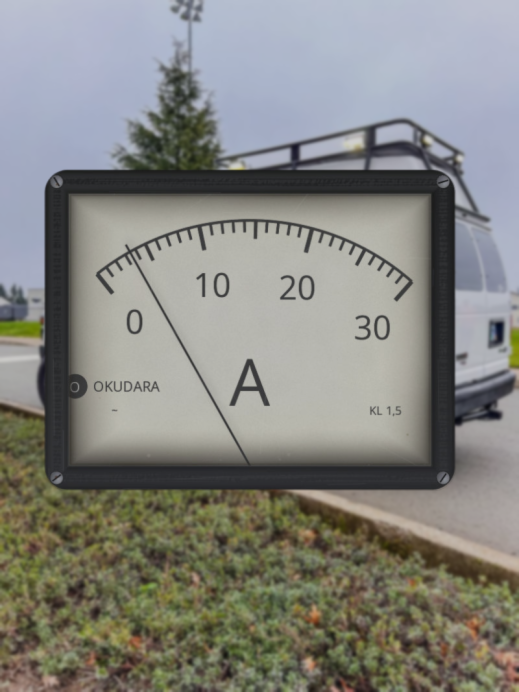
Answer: 3.5; A
